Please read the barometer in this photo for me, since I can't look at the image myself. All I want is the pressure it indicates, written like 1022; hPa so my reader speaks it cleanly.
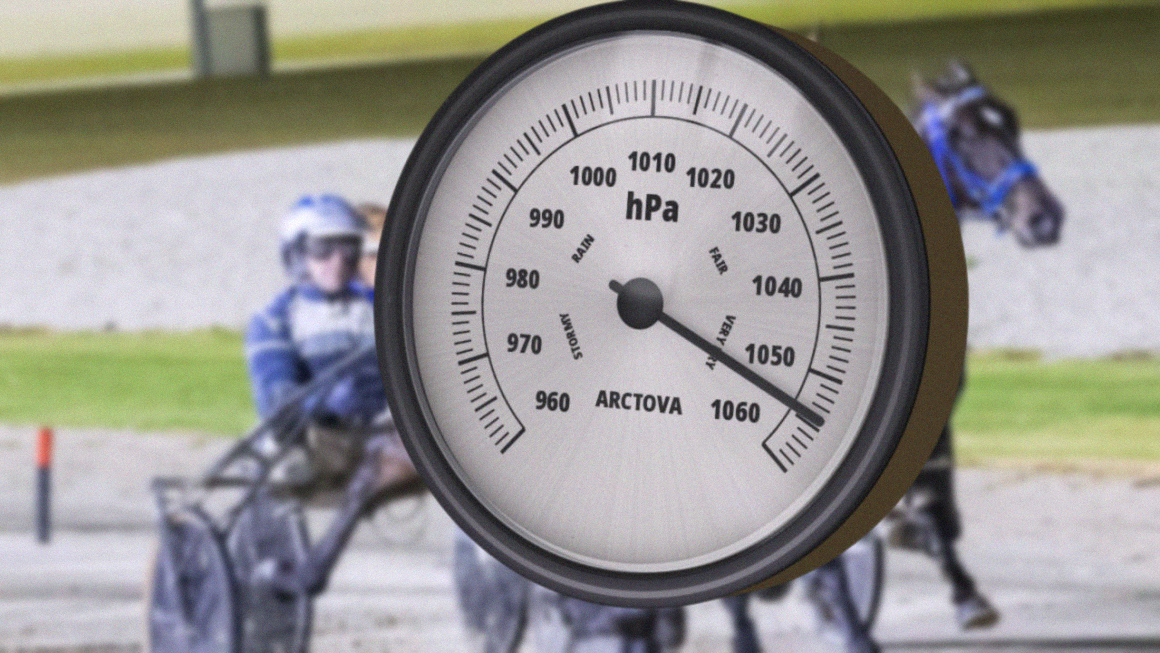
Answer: 1054; hPa
